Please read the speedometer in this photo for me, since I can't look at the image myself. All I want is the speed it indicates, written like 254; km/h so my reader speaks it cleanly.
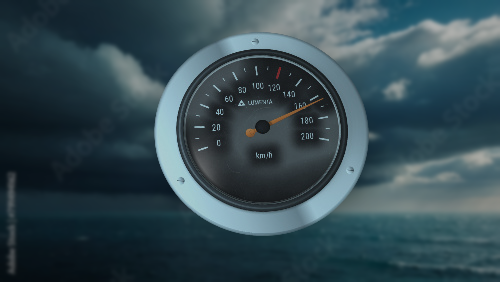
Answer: 165; km/h
